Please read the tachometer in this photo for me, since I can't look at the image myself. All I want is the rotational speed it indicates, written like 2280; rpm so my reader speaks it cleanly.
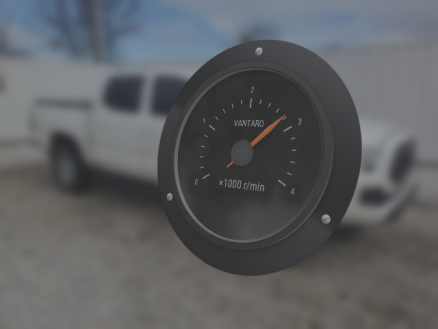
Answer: 2800; rpm
